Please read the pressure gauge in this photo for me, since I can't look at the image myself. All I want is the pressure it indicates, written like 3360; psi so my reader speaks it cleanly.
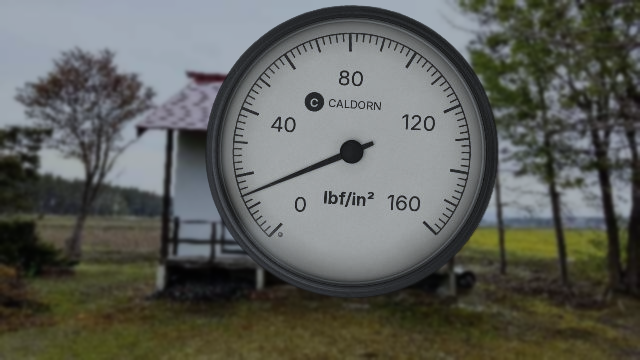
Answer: 14; psi
